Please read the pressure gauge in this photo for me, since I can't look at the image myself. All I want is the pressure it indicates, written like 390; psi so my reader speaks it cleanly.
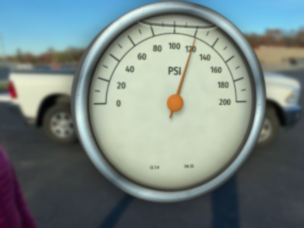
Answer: 120; psi
